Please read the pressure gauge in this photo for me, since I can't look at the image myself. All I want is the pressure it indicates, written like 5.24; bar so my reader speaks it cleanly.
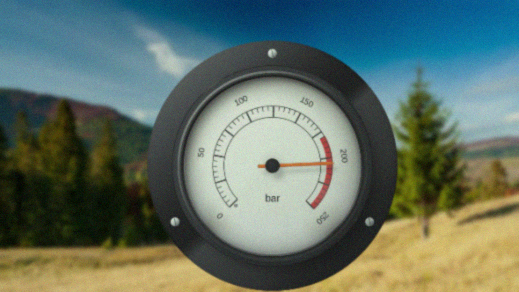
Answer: 205; bar
